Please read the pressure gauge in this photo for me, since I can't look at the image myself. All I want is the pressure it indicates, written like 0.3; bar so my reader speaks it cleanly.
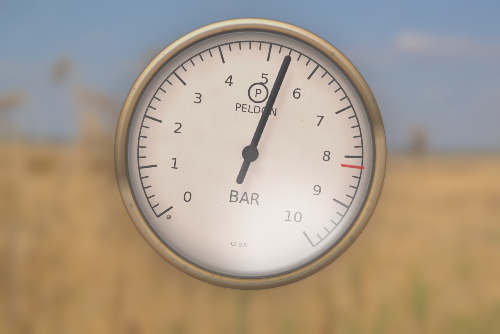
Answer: 5.4; bar
